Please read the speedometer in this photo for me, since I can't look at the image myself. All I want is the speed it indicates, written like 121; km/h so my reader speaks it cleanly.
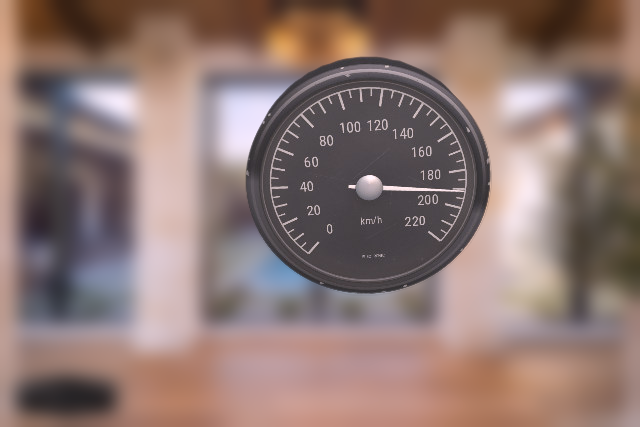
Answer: 190; km/h
